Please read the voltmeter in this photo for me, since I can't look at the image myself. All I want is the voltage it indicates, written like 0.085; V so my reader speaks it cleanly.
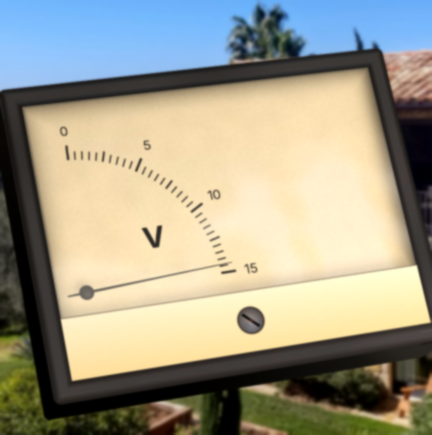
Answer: 14.5; V
